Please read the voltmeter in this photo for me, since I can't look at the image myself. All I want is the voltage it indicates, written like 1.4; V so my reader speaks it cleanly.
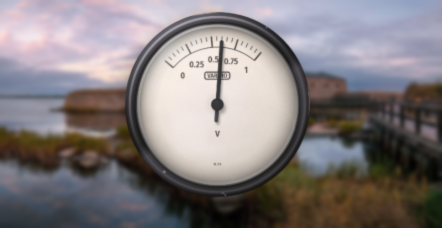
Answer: 0.6; V
